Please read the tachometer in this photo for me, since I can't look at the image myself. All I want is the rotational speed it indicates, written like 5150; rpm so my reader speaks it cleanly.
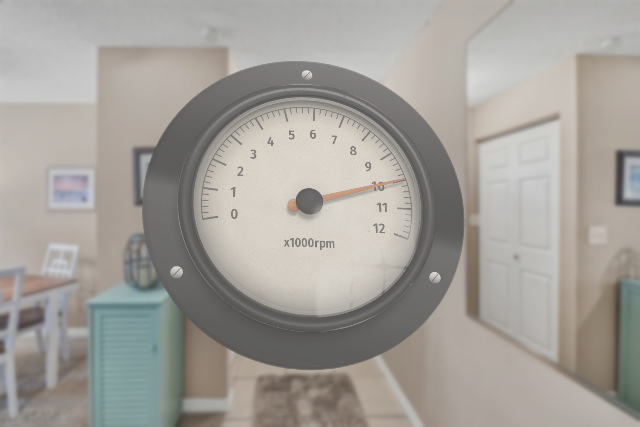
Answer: 10000; rpm
